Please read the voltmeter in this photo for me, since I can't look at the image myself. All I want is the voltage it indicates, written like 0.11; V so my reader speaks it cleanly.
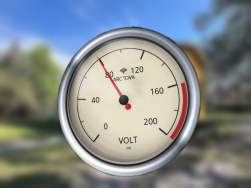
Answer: 80; V
